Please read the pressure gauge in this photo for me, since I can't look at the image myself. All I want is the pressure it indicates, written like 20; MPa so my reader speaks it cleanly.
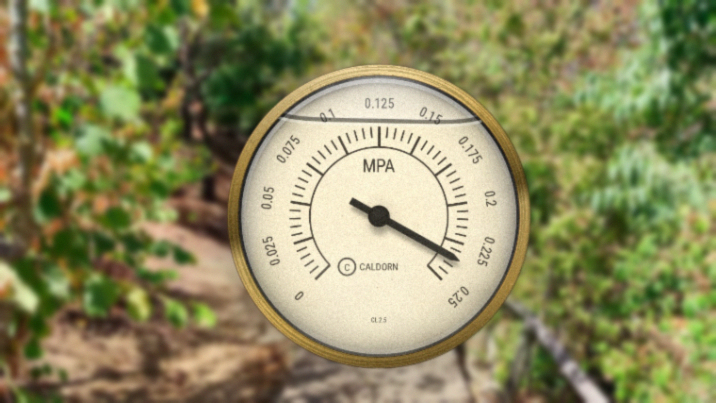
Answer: 0.235; MPa
